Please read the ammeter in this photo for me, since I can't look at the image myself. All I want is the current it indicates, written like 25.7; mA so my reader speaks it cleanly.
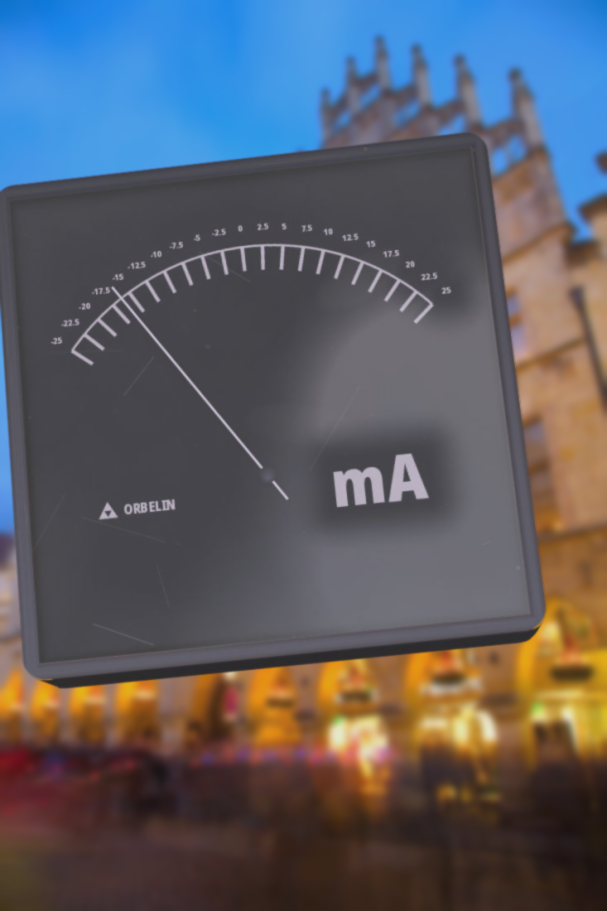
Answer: -16.25; mA
